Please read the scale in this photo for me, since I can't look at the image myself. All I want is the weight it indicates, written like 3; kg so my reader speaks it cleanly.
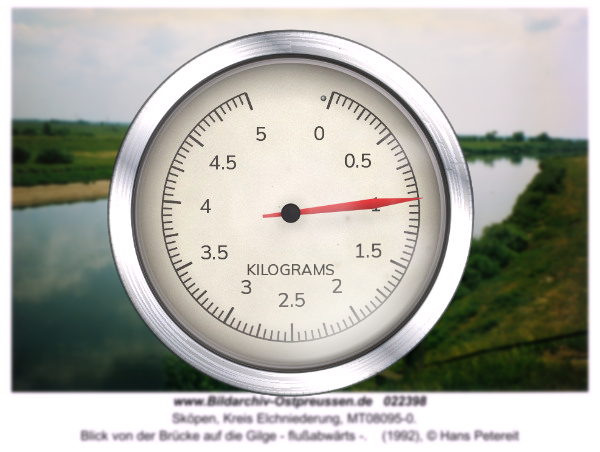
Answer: 1; kg
